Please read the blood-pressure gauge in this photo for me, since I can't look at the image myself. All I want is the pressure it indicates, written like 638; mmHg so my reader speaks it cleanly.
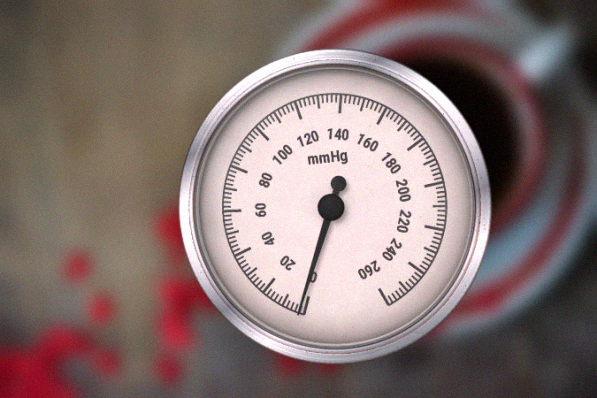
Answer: 2; mmHg
